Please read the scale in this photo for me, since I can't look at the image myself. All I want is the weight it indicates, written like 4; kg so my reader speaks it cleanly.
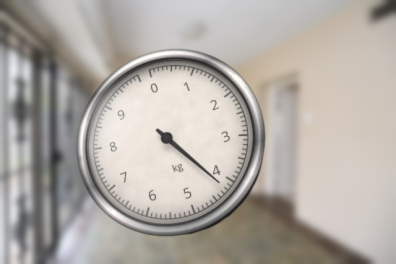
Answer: 4.2; kg
